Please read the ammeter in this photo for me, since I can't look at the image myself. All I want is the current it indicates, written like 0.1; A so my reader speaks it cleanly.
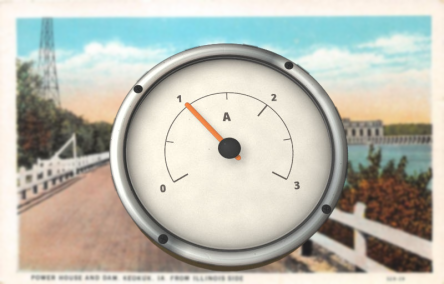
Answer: 1; A
